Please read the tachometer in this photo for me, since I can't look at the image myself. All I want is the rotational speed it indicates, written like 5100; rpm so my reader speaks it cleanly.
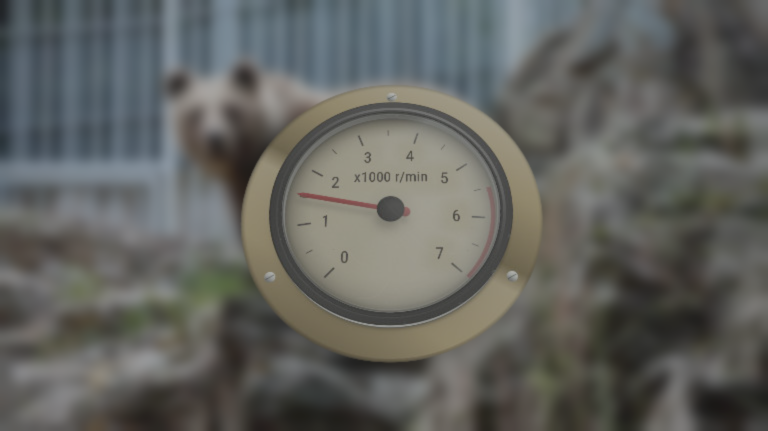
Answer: 1500; rpm
